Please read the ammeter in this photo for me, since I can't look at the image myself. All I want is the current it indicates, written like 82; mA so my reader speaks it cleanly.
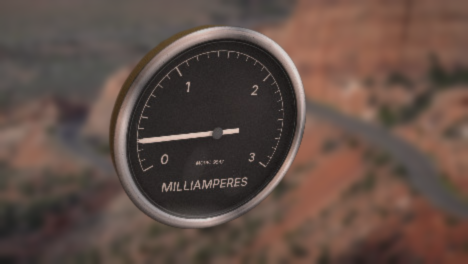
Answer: 0.3; mA
